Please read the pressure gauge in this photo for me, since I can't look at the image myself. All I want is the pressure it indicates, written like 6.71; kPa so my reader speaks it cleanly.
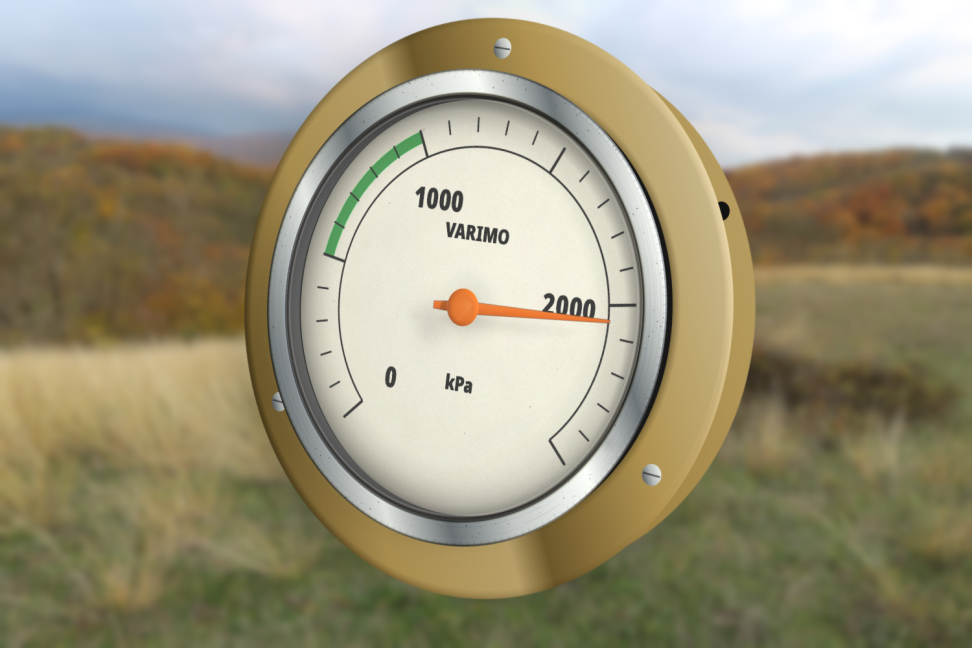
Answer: 2050; kPa
